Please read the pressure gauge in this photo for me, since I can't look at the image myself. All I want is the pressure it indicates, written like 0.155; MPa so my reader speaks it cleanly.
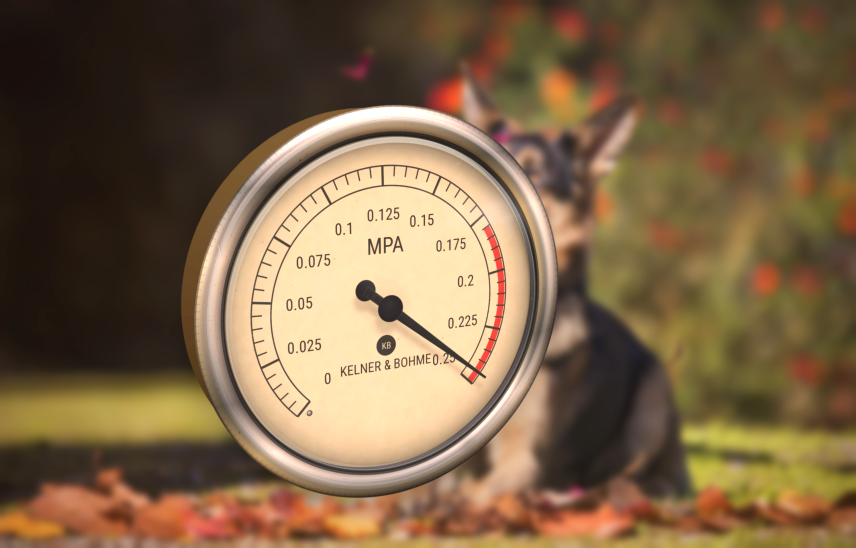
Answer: 0.245; MPa
